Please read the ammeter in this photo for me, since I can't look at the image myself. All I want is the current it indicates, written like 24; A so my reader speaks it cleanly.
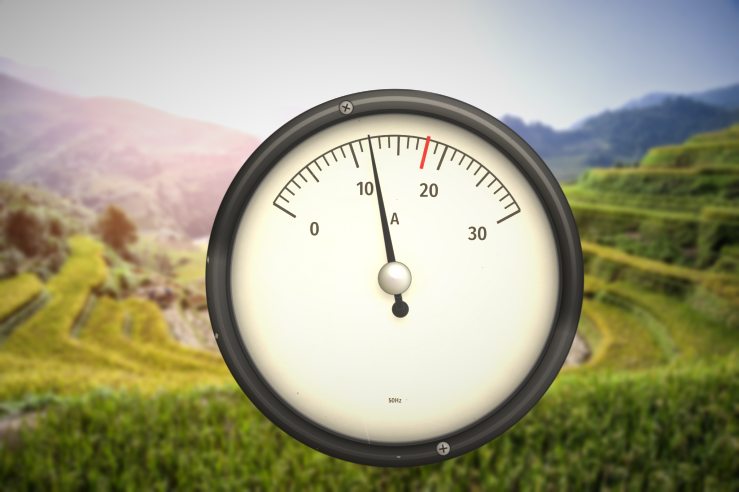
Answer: 12; A
